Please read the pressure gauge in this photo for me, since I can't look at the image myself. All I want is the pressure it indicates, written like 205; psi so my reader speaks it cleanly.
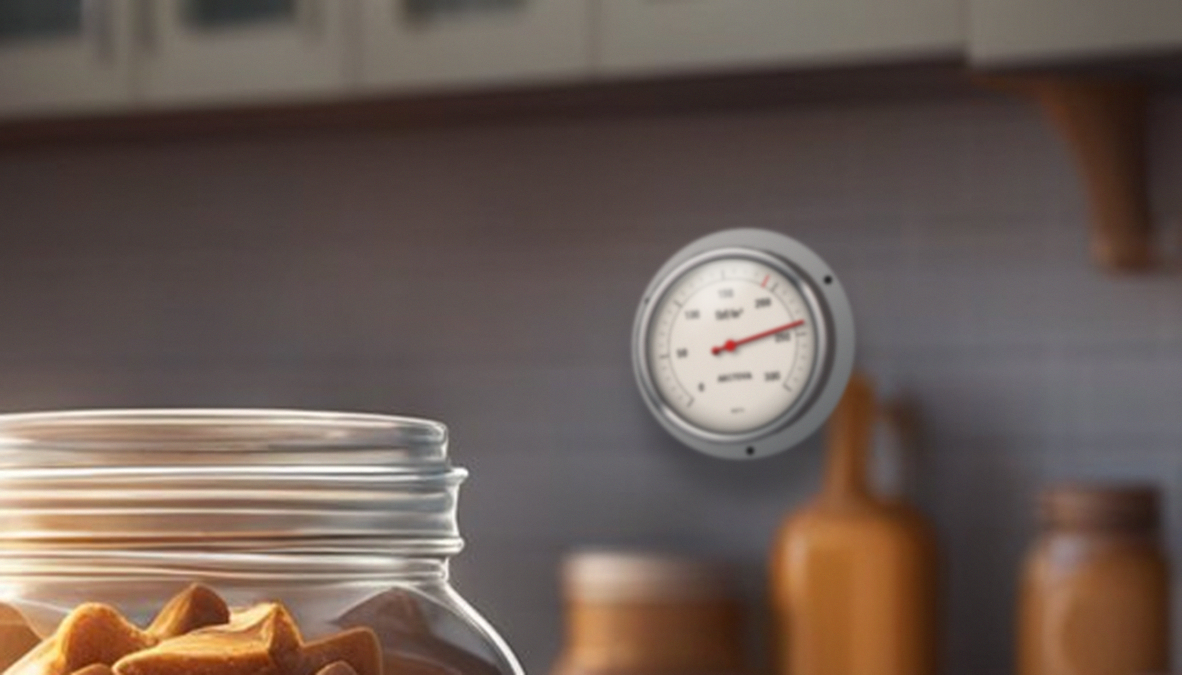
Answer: 240; psi
